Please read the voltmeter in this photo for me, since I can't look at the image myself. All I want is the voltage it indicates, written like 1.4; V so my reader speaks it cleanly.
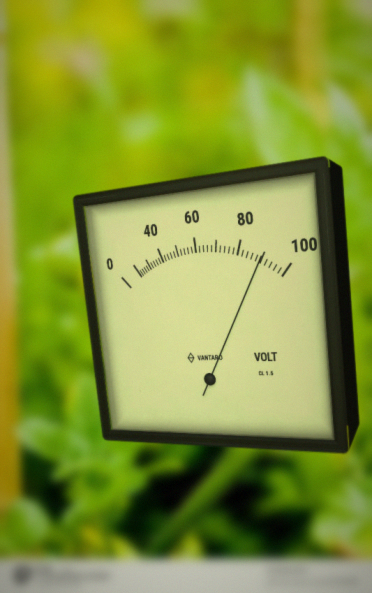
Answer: 90; V
